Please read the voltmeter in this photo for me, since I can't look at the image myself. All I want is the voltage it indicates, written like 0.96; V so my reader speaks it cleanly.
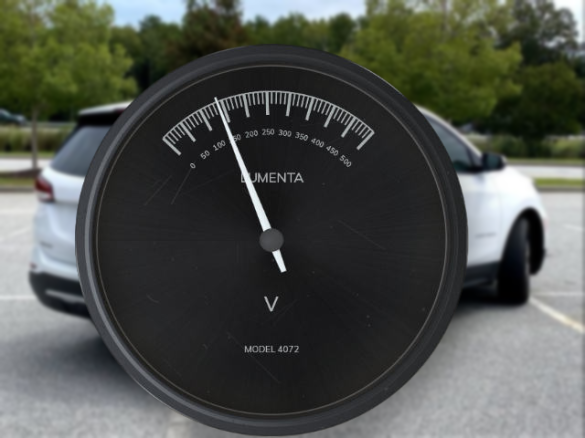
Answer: 140; V
